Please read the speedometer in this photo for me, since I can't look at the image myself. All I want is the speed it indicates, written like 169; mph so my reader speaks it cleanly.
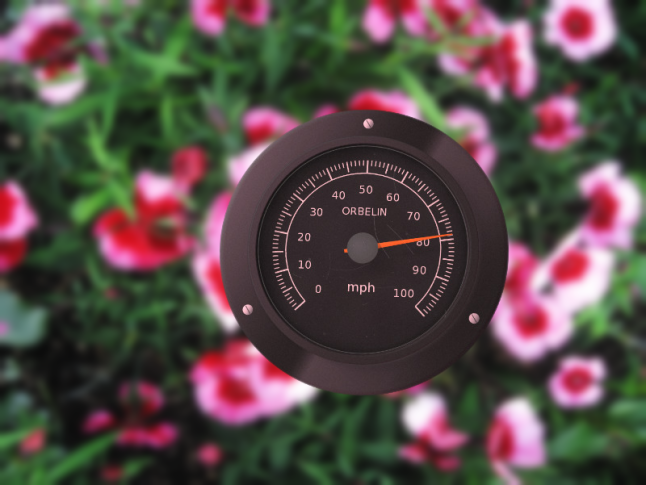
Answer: 79; mph
